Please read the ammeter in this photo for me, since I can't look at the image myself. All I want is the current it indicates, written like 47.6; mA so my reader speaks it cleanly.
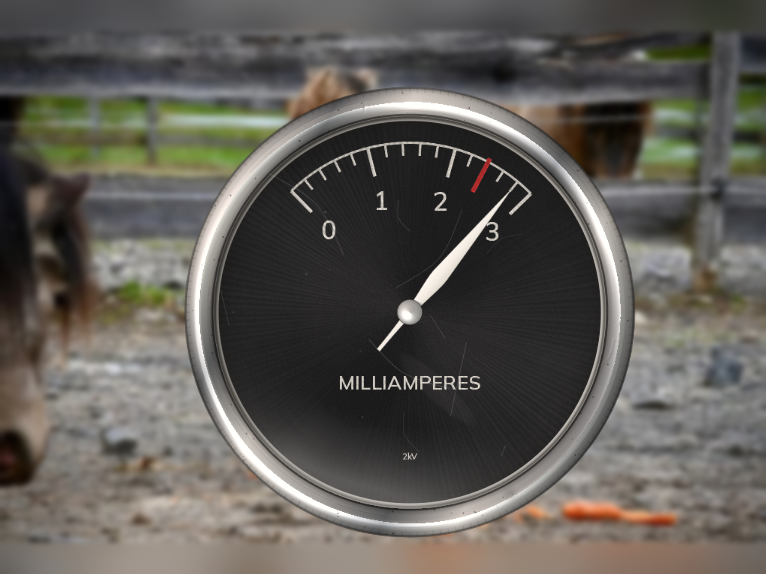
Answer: 2.8; mA
